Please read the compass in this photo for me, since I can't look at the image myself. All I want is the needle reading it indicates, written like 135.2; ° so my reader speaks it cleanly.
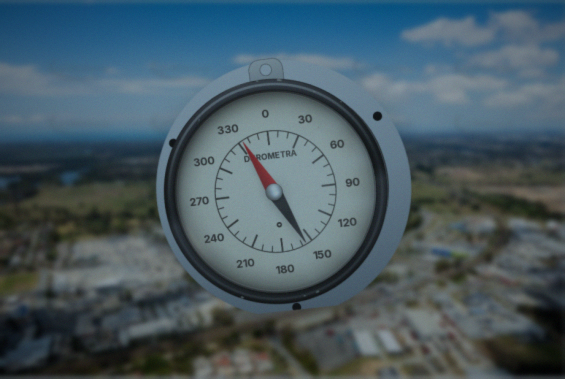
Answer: 335; °
